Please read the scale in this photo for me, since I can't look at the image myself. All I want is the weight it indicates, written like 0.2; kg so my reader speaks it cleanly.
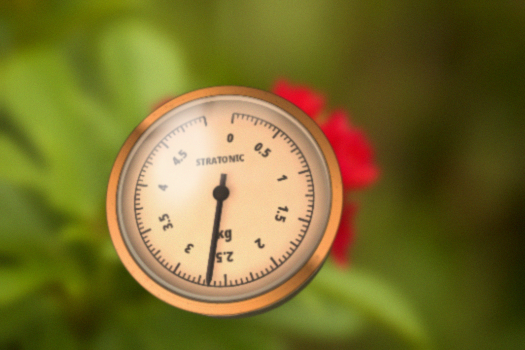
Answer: 2.65; kg
